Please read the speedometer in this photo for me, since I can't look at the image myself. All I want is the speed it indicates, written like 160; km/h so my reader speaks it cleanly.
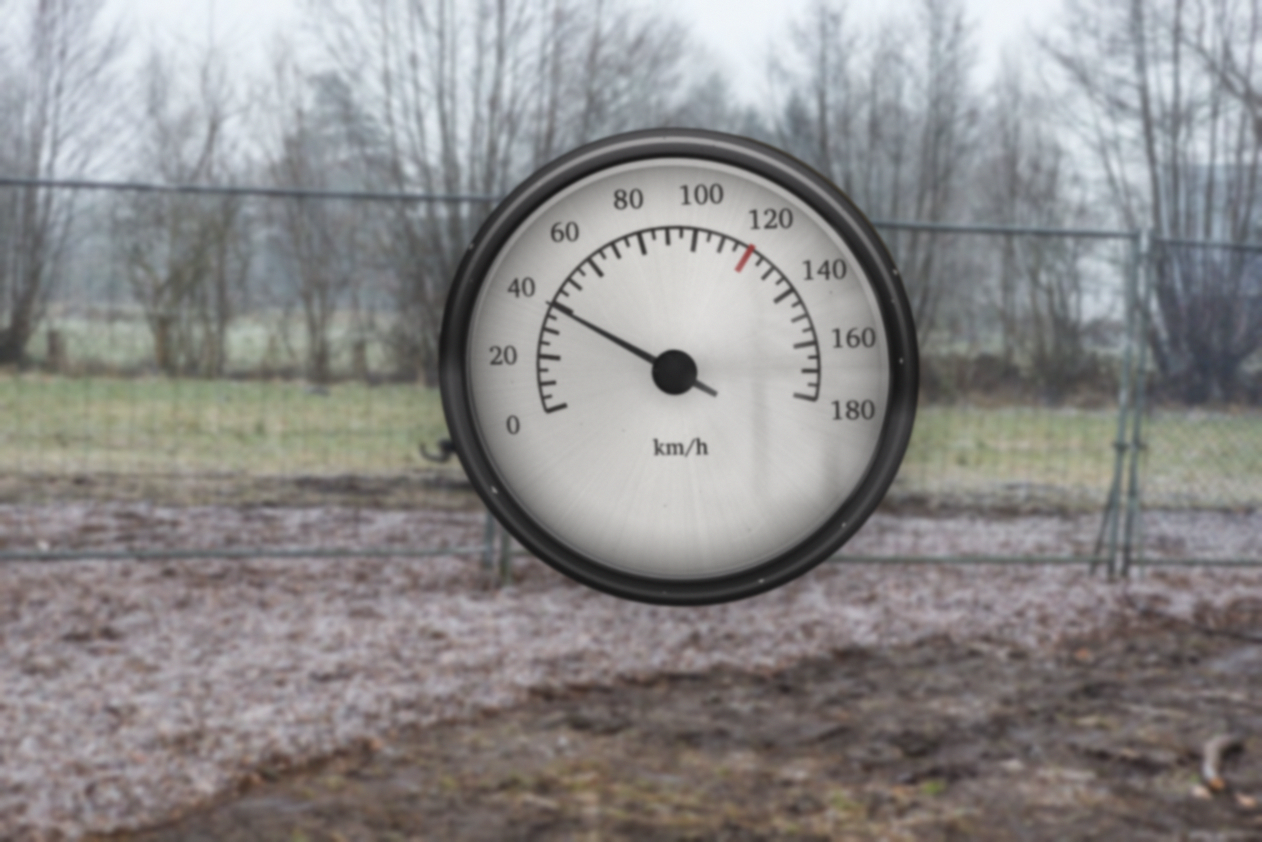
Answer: 40; km/h
